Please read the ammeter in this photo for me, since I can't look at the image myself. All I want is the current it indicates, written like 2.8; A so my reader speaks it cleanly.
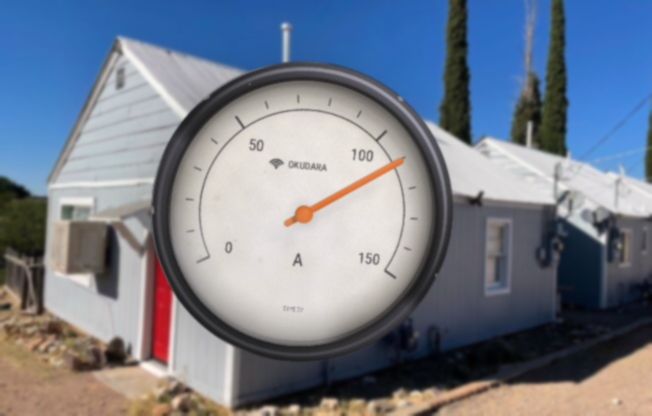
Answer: 110; A
